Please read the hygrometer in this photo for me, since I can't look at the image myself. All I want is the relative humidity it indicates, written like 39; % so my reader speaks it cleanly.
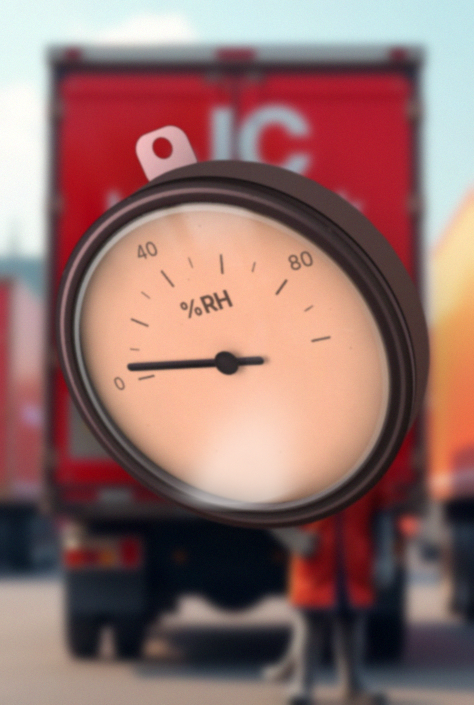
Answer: 5; %
